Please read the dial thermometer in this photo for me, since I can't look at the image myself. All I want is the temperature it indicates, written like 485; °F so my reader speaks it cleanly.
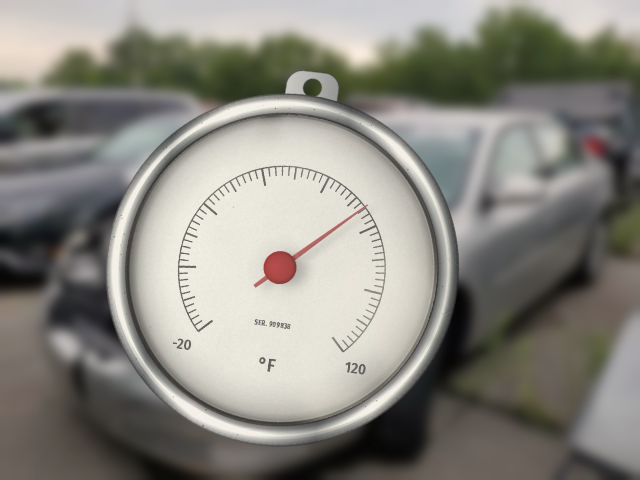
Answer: 74; °F
